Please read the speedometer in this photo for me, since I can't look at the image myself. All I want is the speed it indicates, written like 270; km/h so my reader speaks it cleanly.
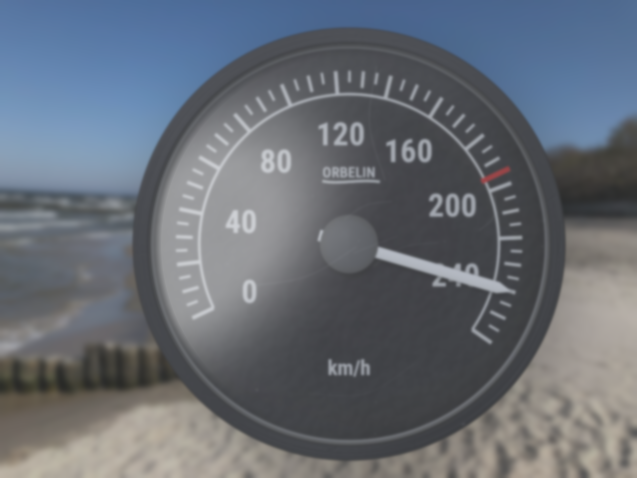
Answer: 240; km/h
